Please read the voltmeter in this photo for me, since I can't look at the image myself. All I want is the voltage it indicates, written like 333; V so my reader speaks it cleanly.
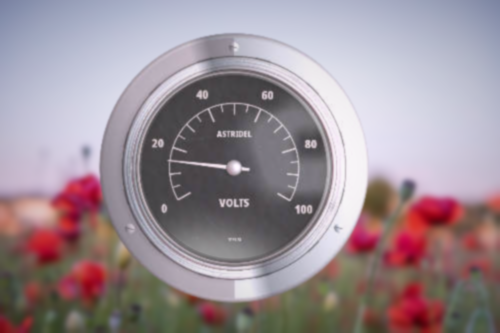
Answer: 15; V
